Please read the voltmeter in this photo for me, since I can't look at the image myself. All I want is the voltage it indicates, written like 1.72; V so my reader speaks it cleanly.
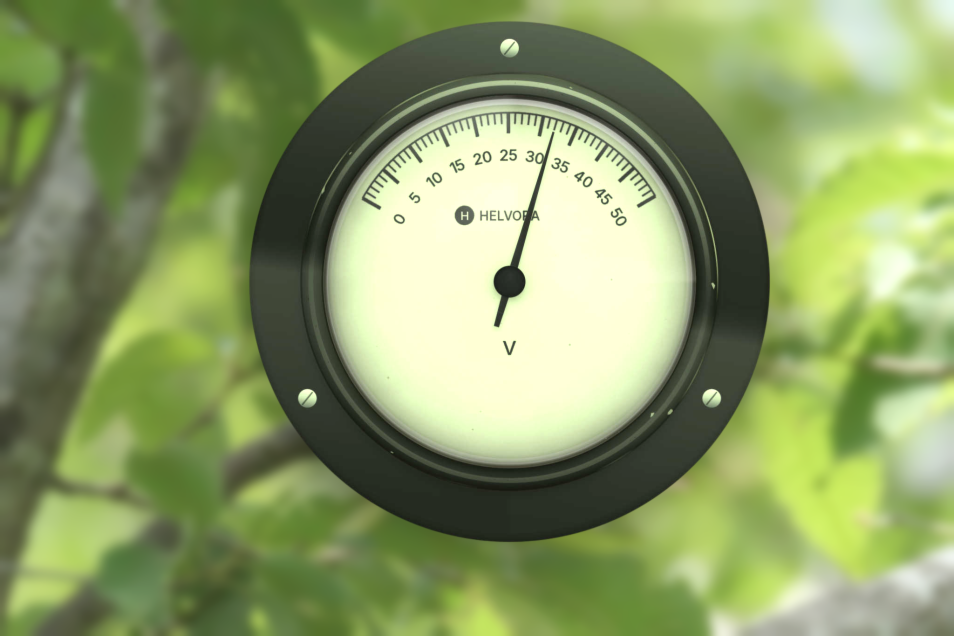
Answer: 32; V
